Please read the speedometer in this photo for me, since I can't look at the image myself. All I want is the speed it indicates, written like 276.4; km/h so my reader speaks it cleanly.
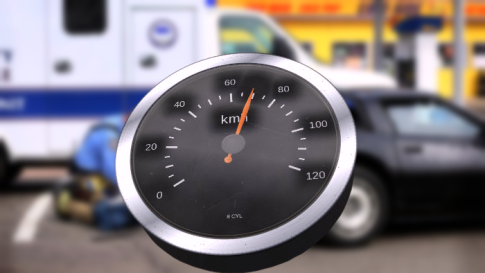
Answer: 70; km/h
